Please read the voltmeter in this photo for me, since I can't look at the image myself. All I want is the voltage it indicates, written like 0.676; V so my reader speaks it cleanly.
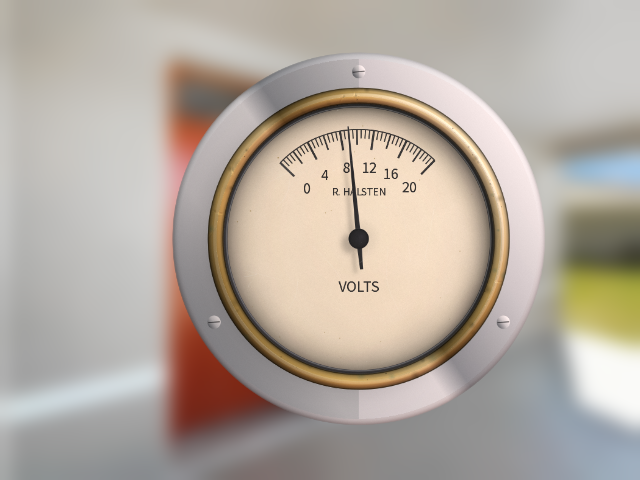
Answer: 9; V
